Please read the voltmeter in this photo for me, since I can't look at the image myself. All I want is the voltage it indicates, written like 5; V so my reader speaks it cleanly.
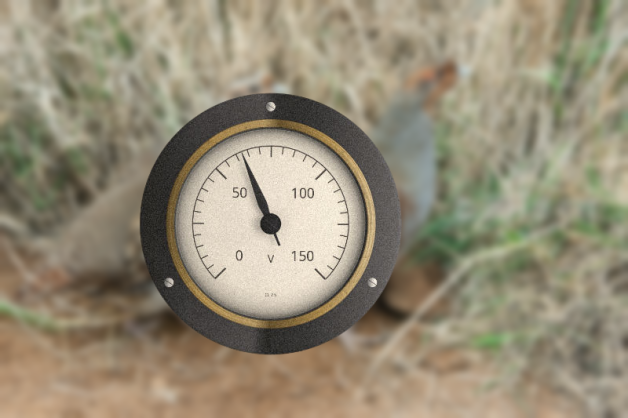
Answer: 62.5; V
